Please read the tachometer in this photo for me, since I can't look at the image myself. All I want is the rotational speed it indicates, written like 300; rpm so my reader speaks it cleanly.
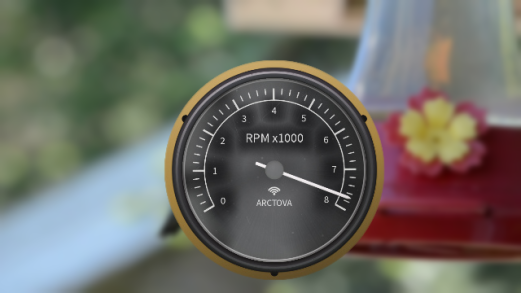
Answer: 7700; rpm
